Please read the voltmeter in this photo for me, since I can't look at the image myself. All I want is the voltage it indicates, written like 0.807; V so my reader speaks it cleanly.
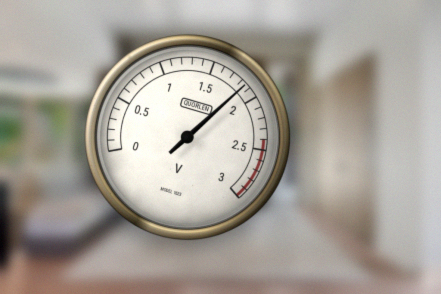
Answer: 1.85; V
